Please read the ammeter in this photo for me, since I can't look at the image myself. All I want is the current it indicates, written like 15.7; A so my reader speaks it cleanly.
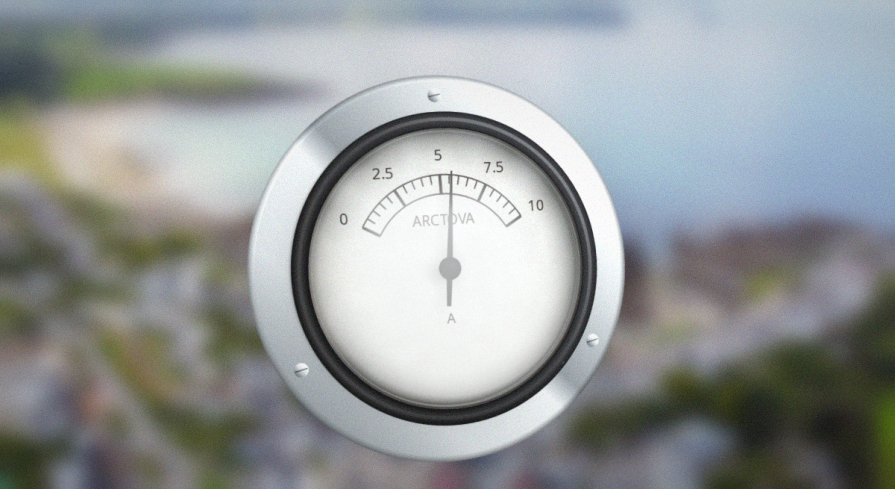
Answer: 5.5; A
